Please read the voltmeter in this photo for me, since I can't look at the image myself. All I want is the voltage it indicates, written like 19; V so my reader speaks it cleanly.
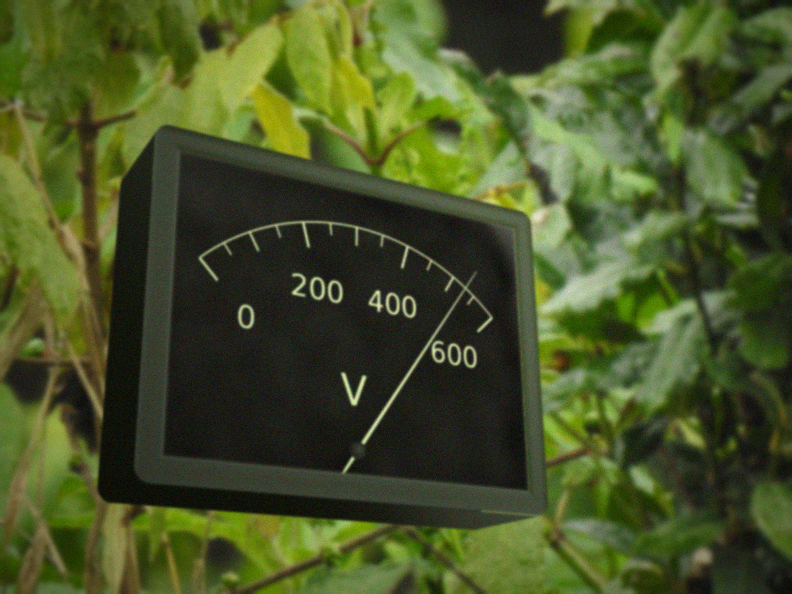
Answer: 525; V
